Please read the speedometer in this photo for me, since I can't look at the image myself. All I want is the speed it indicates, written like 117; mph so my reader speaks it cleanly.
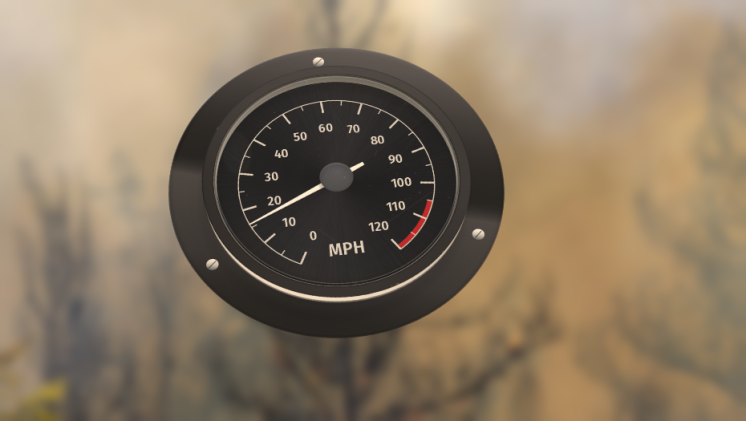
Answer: 15; mph
